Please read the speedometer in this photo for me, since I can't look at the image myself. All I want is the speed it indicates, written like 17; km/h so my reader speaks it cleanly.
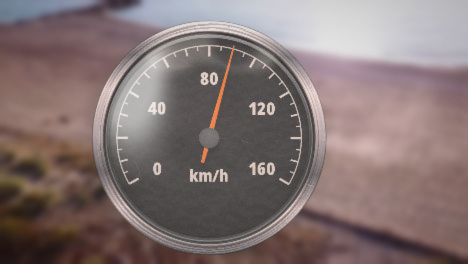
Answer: 90; km/h
